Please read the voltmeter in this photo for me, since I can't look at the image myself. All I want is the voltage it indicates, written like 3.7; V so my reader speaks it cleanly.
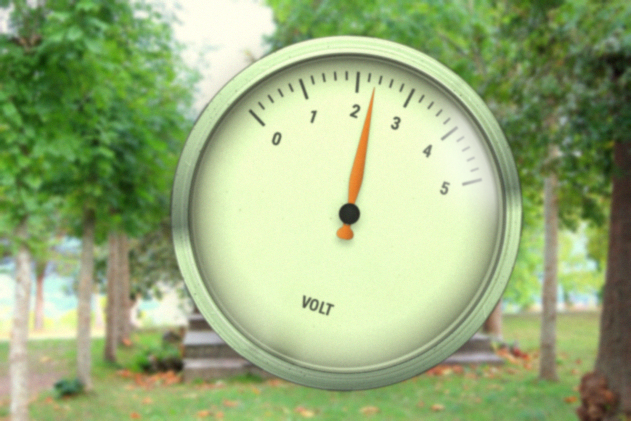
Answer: 2.3; V
